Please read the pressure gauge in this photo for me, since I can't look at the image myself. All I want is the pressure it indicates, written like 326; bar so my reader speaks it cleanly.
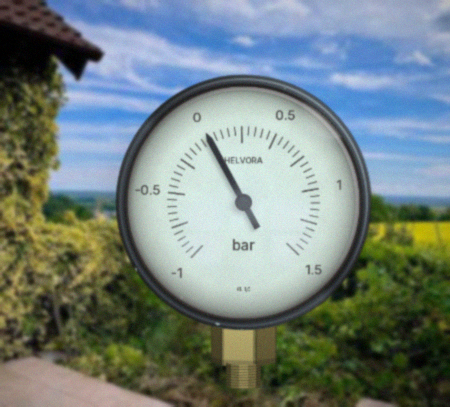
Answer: 0; bar
